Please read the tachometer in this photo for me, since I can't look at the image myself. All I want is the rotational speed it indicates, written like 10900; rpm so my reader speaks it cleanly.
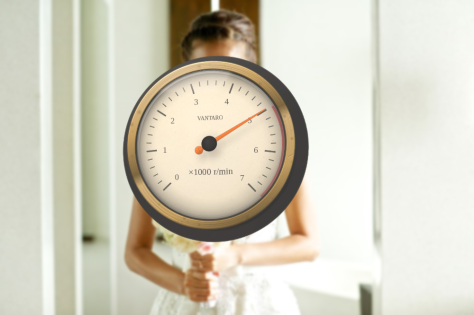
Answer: 5000; rpm
